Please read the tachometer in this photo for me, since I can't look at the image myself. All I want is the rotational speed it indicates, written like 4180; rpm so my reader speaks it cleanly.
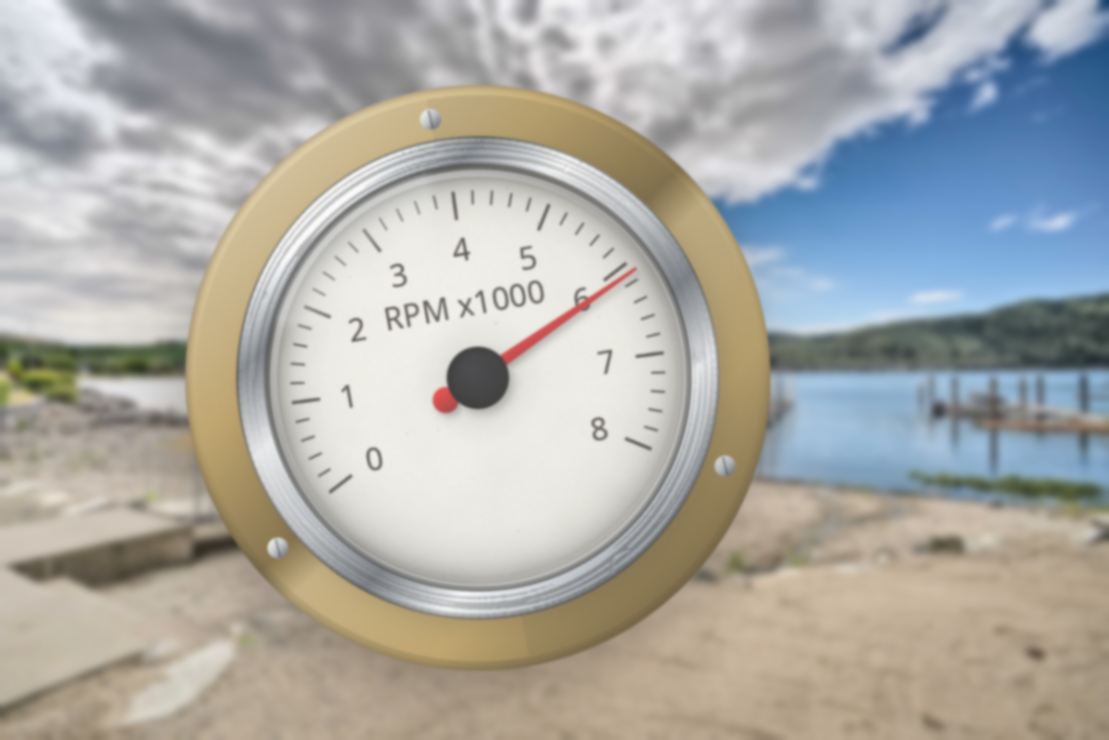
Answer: 6100; rpm
